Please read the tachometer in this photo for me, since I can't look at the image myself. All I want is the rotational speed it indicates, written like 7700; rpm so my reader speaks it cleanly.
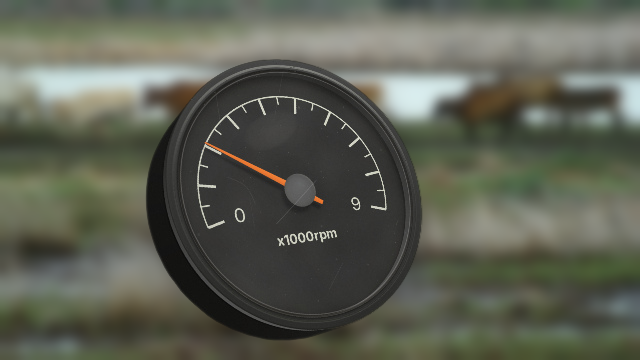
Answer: 2000; rpm
